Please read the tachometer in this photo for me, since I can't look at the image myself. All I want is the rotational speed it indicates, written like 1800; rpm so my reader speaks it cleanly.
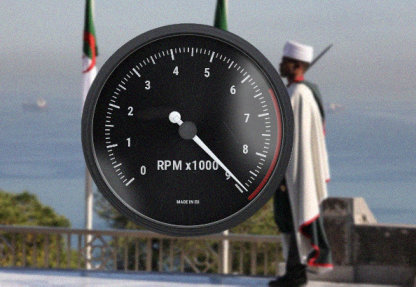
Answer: 8900; rpm
